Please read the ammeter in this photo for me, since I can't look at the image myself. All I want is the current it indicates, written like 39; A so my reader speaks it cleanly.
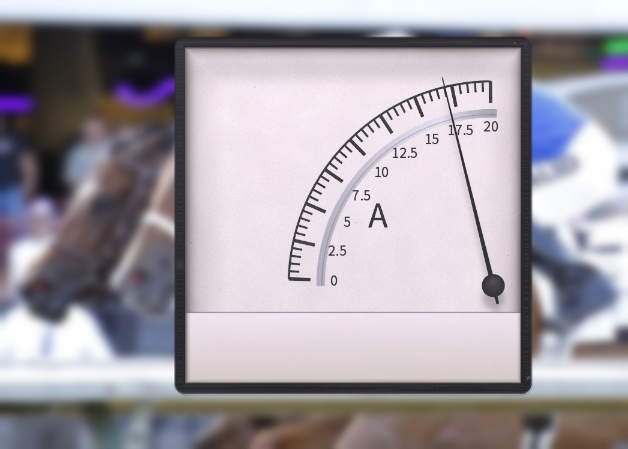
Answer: 17; A
